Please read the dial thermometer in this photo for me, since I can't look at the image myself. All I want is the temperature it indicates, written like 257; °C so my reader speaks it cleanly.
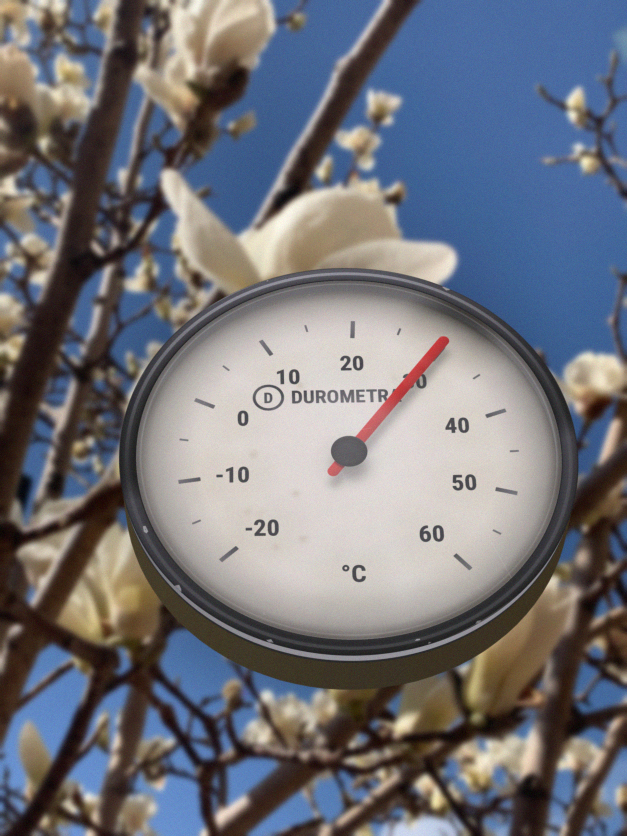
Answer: 30; °C
